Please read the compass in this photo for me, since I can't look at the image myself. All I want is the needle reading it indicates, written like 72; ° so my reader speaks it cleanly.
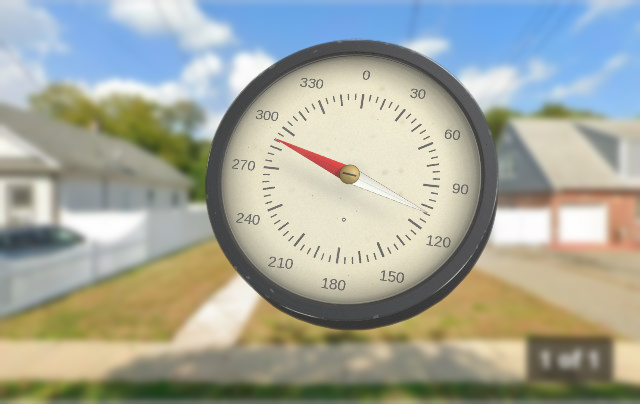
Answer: 290; °
